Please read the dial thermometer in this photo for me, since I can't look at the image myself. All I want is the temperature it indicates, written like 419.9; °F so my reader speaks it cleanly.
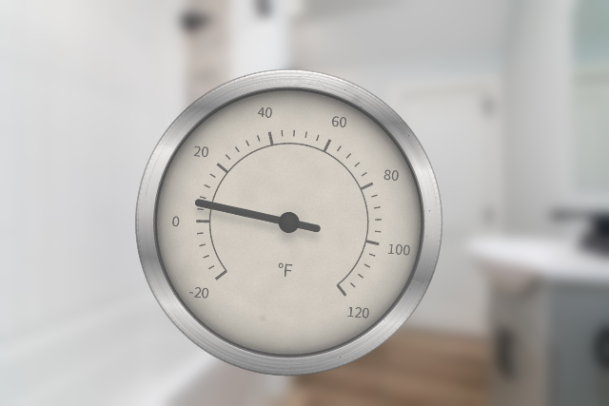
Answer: 6; °F
